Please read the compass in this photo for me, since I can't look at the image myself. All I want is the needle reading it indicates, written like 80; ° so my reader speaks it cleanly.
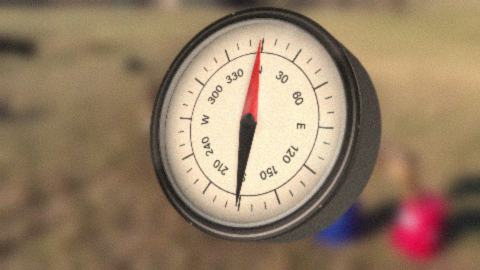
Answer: 0; °
